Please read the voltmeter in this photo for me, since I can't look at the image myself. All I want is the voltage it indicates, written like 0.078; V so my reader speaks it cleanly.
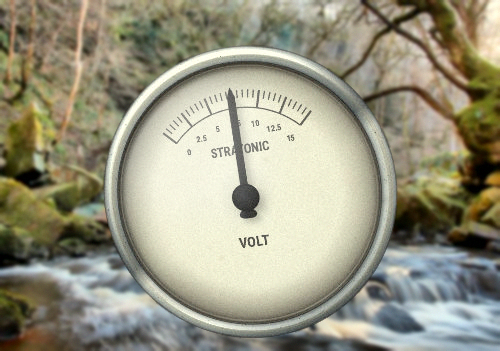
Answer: 7.5; V
